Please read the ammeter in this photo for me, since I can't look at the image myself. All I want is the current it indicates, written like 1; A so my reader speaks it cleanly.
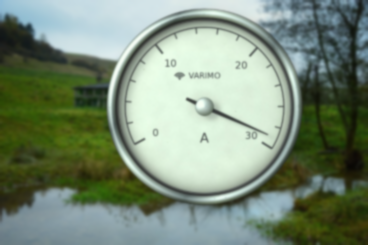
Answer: 29; A
